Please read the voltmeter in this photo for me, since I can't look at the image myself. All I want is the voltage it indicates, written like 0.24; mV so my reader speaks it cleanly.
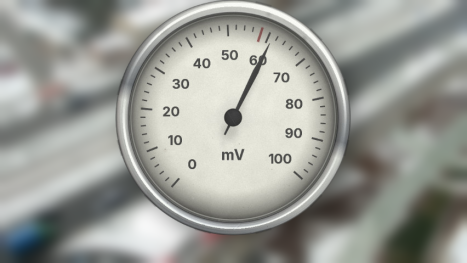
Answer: 61; mV
